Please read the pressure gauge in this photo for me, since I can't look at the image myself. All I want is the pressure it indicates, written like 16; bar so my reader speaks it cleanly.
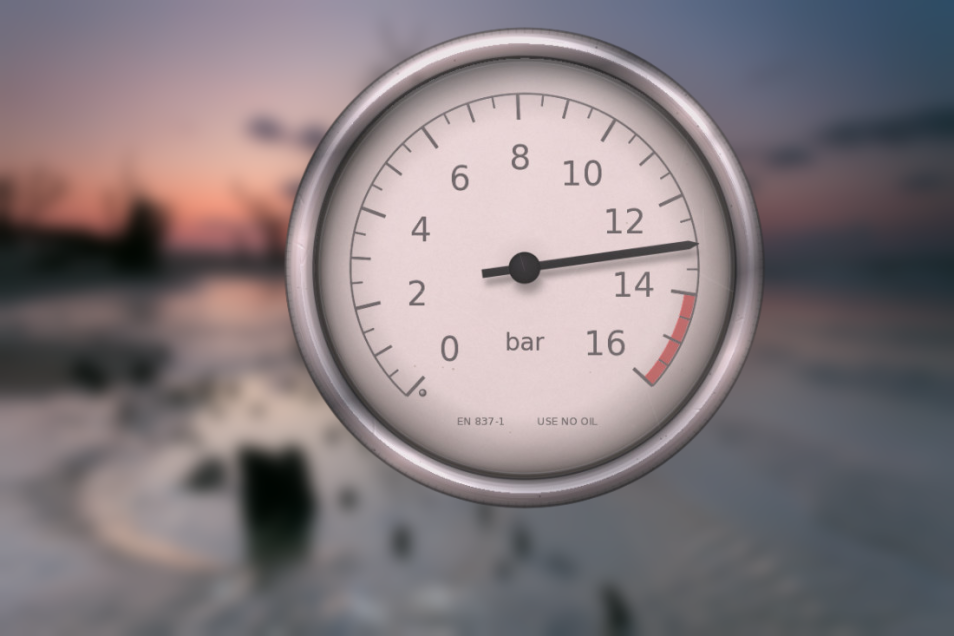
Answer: 13; bar
